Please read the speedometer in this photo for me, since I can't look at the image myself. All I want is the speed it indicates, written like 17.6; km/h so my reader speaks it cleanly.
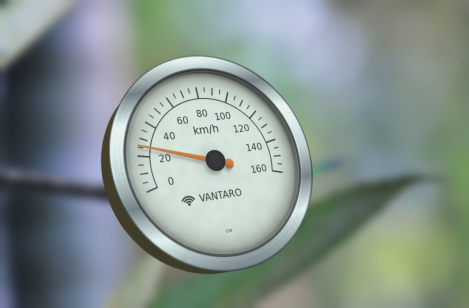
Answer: 25; km/h
